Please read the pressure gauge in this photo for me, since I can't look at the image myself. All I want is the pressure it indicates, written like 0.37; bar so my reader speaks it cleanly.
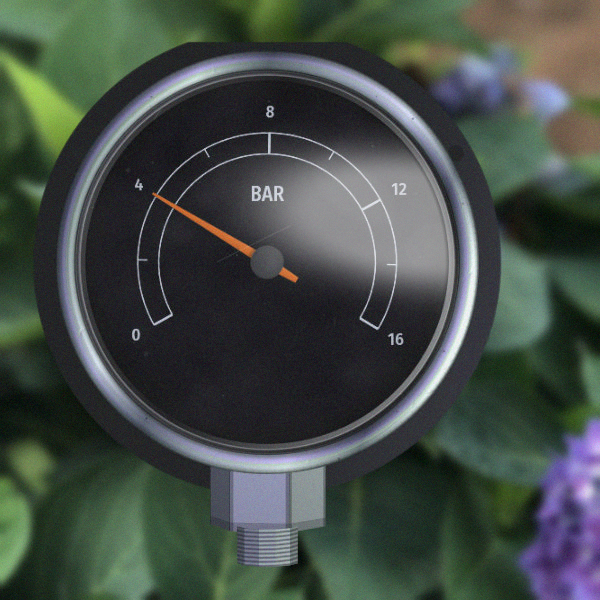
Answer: 4; bar
